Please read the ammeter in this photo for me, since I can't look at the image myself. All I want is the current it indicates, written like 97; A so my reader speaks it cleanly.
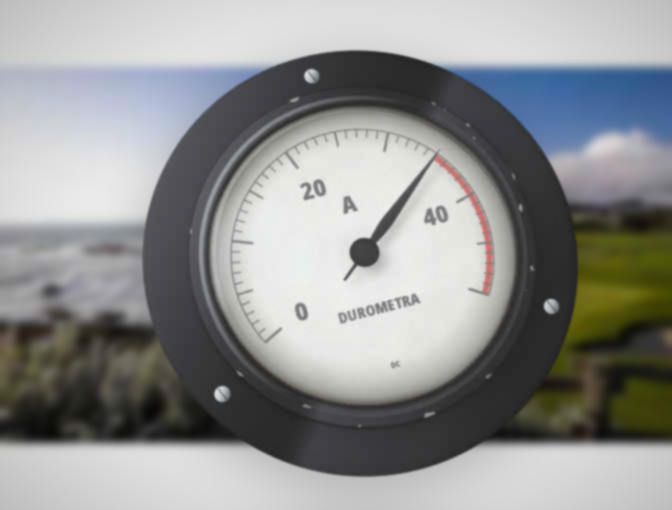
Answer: 35; A
